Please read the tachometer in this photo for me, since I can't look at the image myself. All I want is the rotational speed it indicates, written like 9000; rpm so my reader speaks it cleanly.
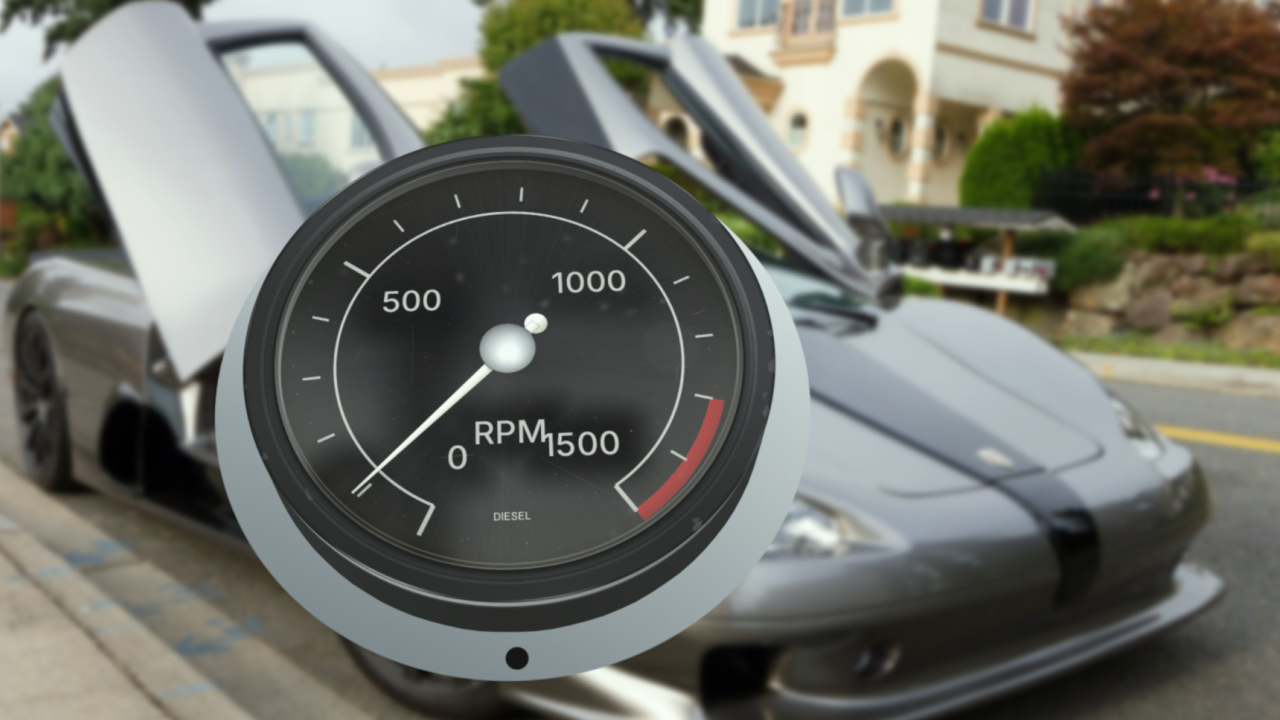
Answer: 100; rpm
